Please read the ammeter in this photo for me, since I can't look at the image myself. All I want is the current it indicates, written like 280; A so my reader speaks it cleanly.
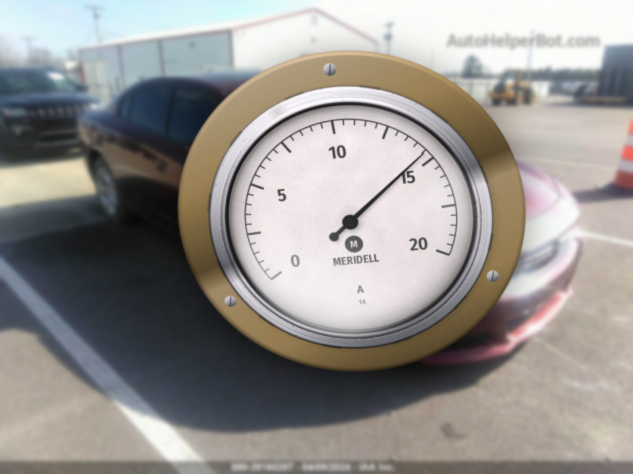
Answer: 14.5; A
